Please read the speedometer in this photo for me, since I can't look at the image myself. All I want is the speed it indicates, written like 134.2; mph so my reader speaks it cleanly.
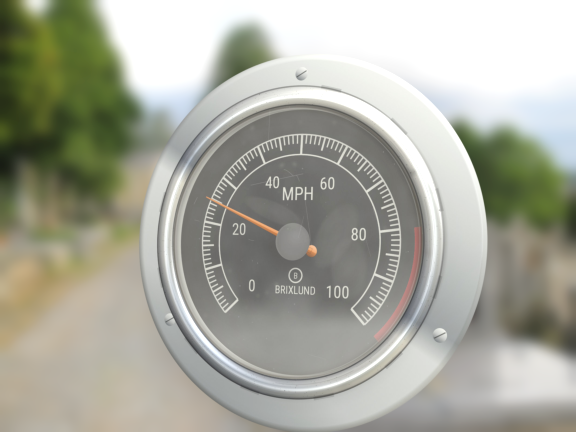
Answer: 25; mph
